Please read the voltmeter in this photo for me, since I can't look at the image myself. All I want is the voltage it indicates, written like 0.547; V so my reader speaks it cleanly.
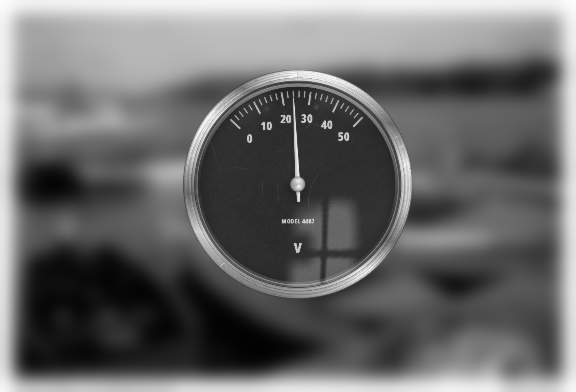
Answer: 24; V
